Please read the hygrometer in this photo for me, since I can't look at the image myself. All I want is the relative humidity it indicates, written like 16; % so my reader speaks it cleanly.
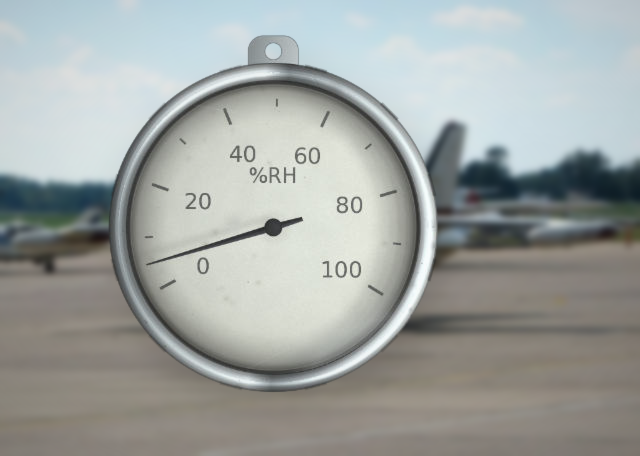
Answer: 5; %
